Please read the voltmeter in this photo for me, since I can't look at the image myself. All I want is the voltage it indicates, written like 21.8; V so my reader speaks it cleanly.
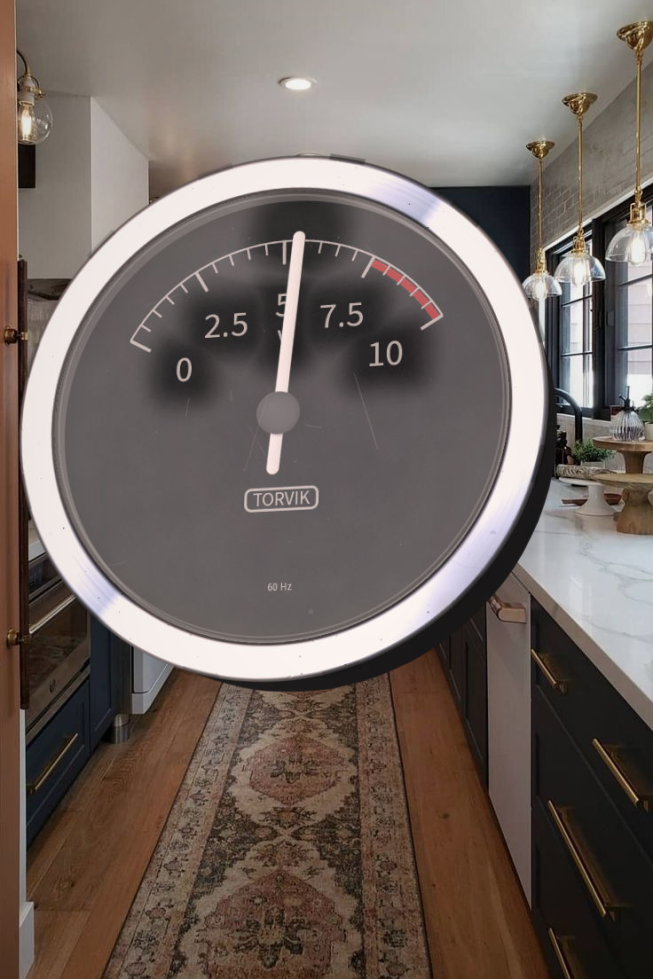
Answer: 5.5; V
